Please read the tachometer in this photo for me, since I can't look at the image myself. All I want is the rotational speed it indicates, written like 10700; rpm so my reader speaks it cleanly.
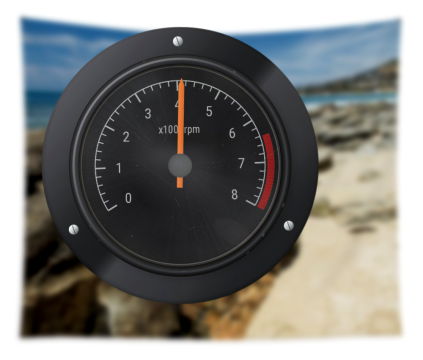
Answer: 4100; rpm
